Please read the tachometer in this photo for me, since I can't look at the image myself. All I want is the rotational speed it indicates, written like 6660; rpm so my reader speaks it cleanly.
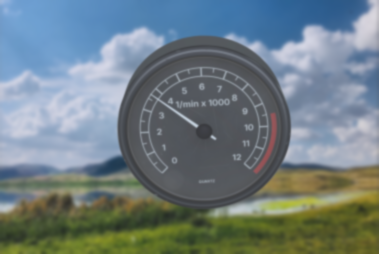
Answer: 3750; rpm
